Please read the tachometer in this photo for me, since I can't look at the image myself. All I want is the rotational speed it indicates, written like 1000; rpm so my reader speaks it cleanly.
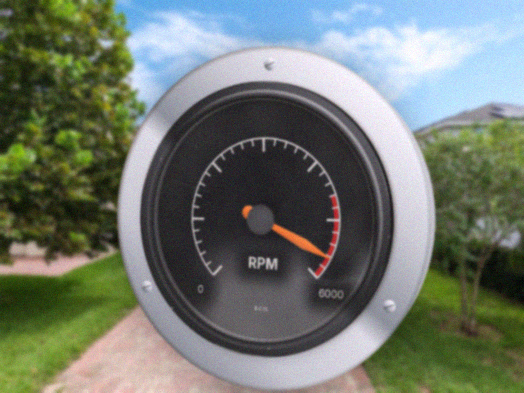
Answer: 5600; rpm
